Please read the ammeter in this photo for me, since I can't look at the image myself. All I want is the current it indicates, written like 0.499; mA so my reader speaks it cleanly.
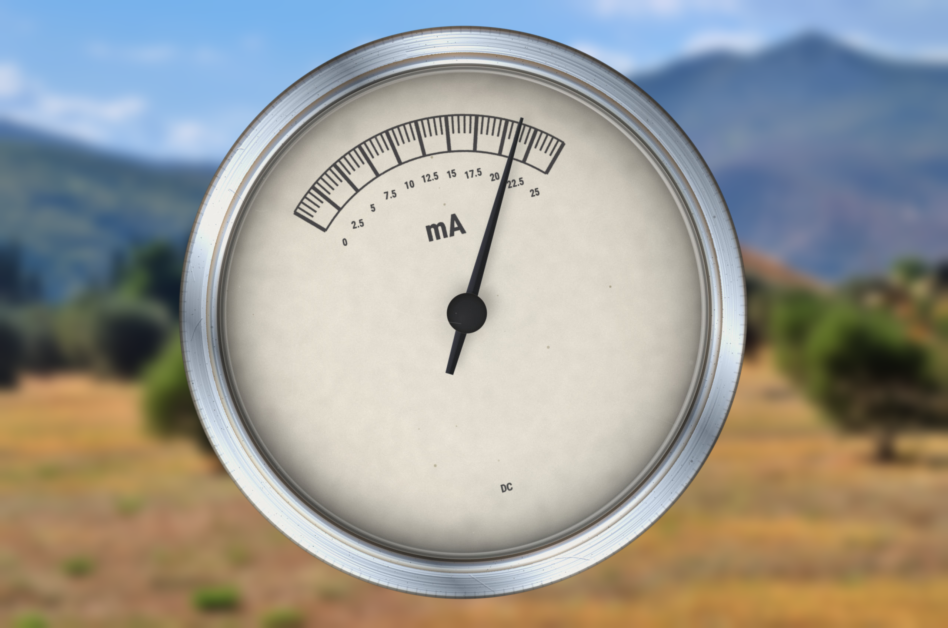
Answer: 21; mA
